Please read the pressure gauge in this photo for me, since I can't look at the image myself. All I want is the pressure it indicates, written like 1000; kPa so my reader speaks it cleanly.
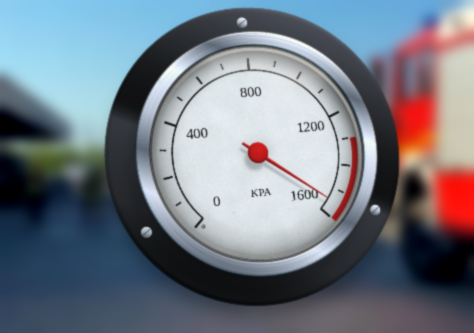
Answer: 1550; kPa
